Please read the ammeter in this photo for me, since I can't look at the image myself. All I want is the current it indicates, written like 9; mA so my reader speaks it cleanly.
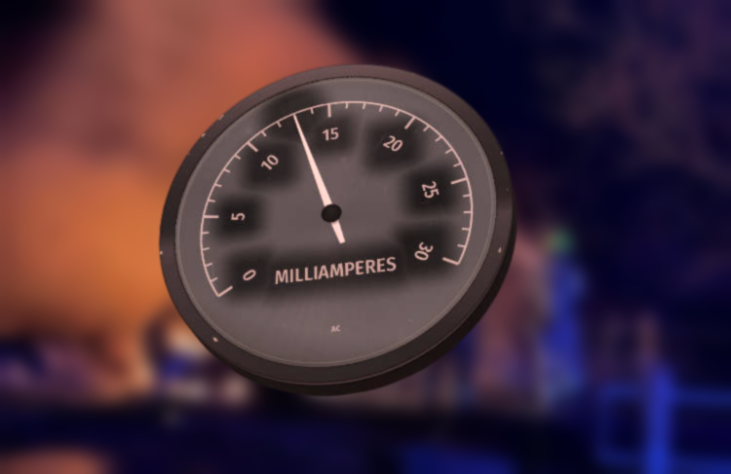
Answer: 13; mA
